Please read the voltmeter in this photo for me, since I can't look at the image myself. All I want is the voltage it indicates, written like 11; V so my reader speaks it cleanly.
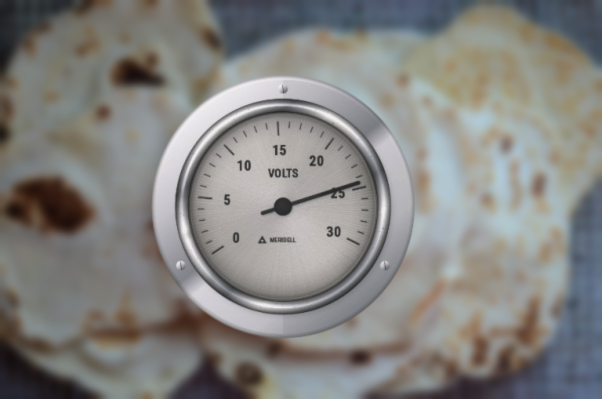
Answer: 24.5; V
